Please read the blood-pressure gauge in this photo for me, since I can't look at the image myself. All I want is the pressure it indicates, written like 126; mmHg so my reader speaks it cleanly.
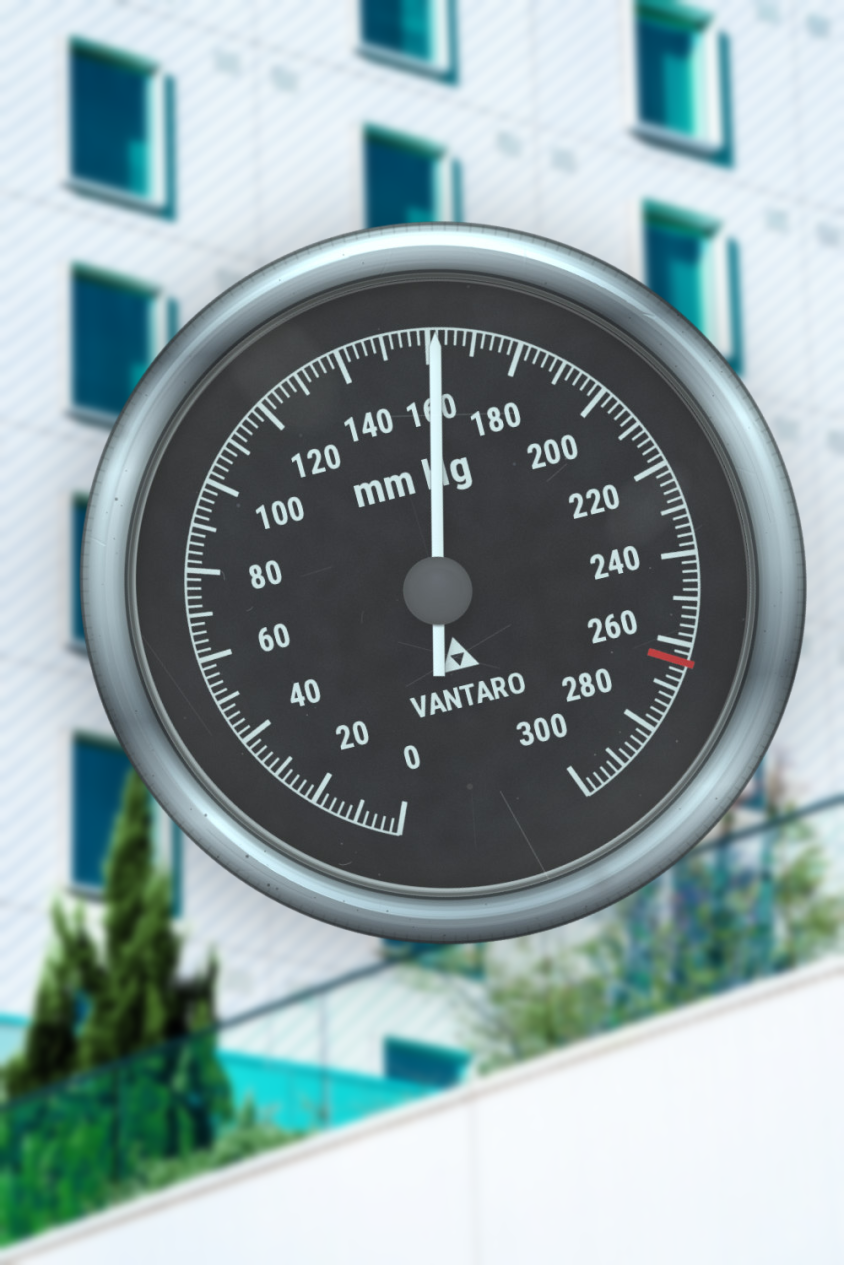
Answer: 162; mmHg
